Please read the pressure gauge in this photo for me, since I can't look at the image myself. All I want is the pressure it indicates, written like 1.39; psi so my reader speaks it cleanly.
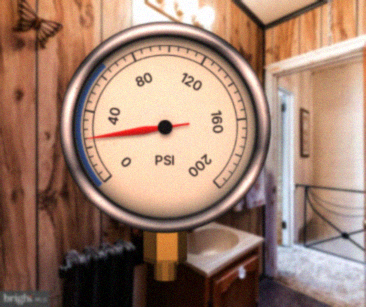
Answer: 25; psi
